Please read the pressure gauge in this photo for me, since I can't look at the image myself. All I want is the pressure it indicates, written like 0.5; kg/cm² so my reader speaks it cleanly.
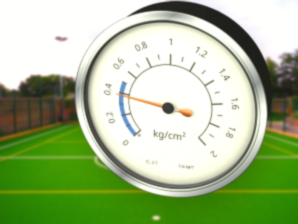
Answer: 0.4; kg/cm²
